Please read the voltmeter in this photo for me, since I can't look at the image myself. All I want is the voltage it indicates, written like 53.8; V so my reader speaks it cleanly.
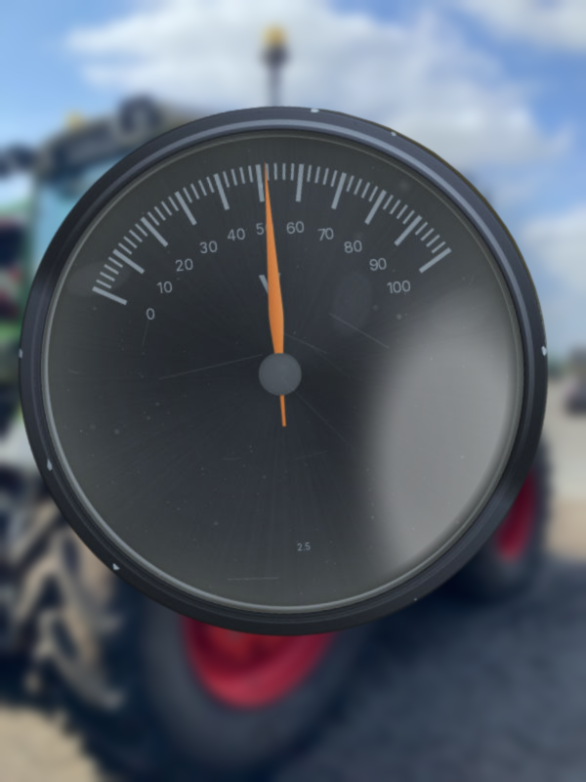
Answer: 52; V
